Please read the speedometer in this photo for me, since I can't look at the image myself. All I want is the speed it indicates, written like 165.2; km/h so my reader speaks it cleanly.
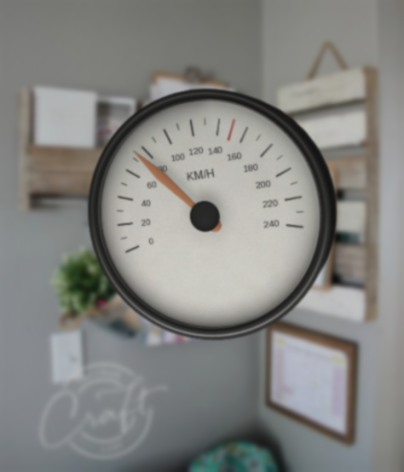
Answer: 75; km/h
